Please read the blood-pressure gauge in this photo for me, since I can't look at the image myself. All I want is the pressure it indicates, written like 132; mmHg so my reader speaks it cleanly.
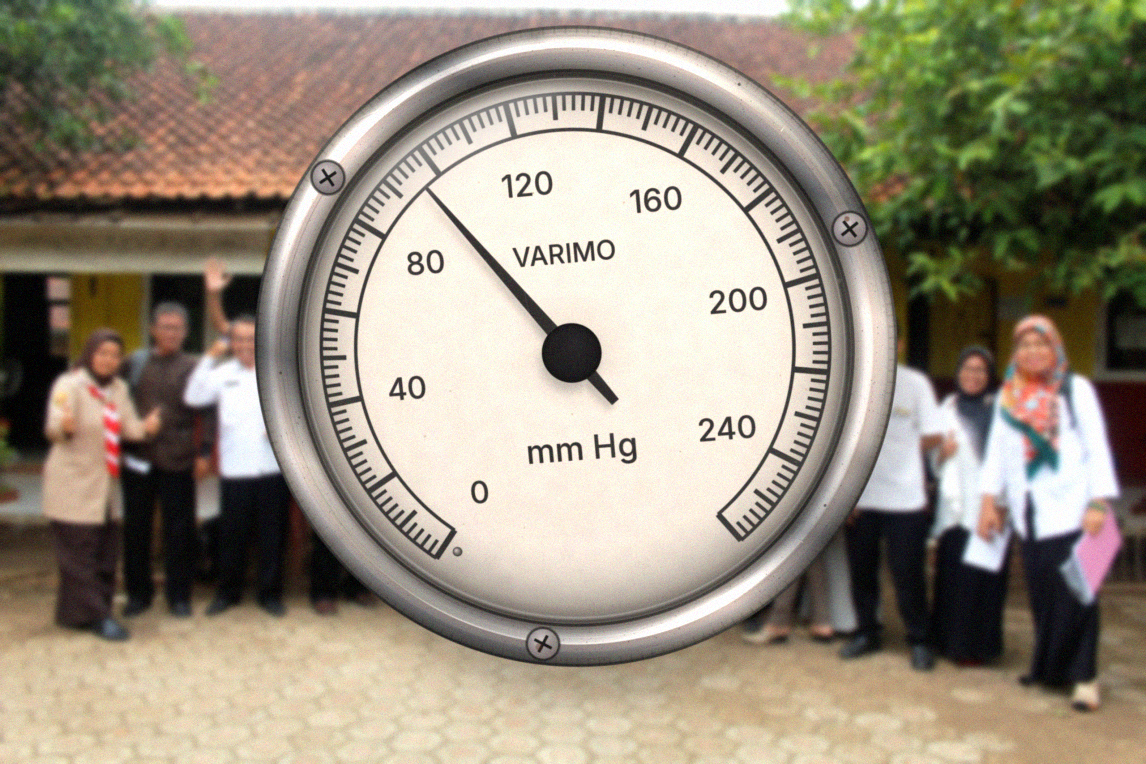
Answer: 96; mmHg
